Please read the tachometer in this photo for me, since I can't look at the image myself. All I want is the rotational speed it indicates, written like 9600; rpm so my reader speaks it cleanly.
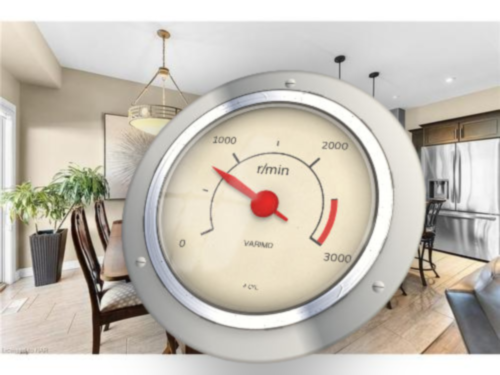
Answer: 750; rpm
